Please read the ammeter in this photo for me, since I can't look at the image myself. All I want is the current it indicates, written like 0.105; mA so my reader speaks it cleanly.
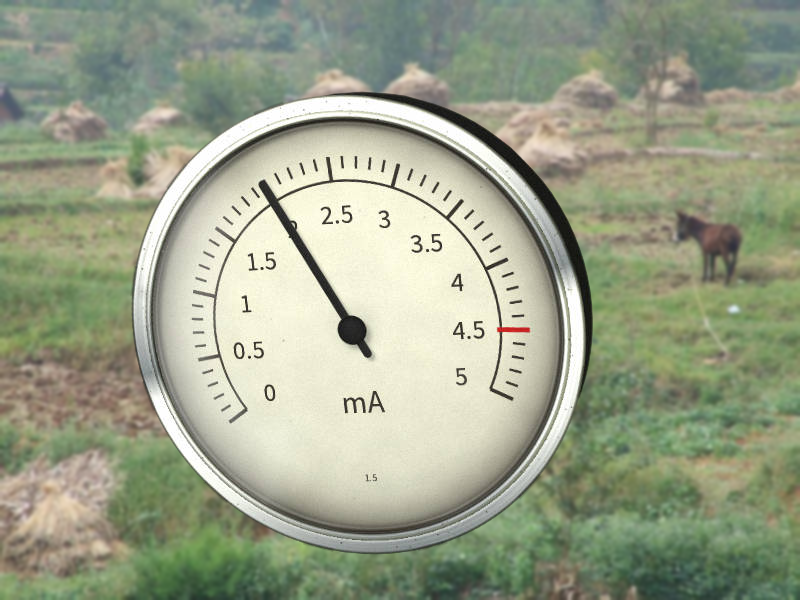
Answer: 2; mA
